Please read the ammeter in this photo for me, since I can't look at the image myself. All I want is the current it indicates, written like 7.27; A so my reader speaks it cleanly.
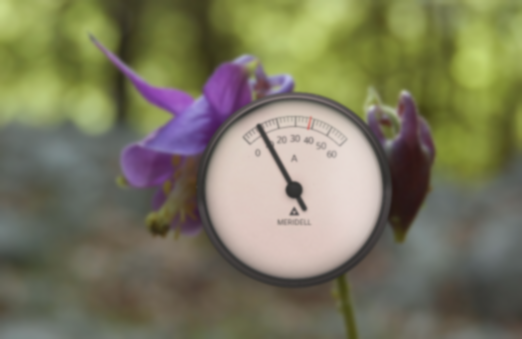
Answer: 10; A
